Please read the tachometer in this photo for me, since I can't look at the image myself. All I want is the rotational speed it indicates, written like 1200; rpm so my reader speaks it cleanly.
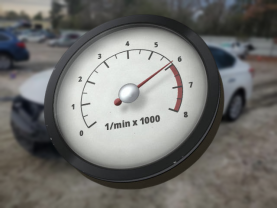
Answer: 6000; rpm
